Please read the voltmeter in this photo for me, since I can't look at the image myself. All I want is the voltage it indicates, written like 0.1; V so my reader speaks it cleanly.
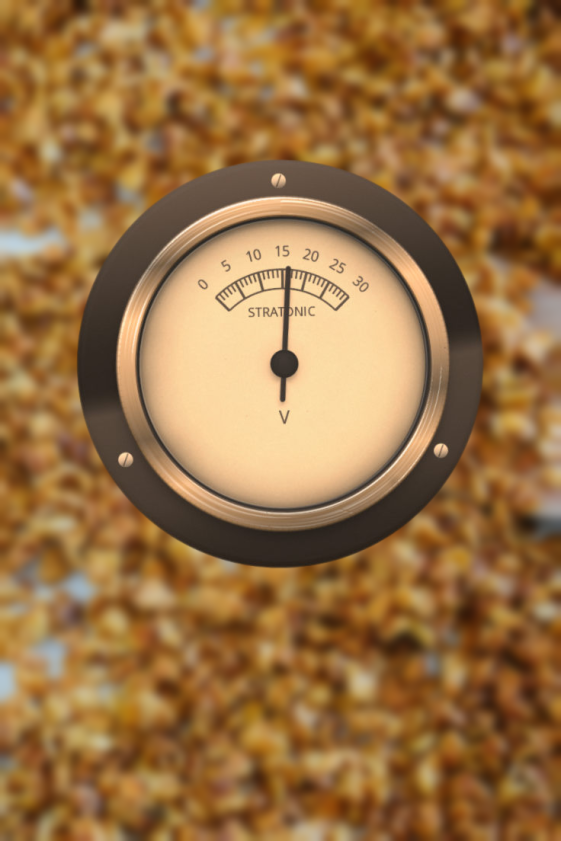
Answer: 16; V
